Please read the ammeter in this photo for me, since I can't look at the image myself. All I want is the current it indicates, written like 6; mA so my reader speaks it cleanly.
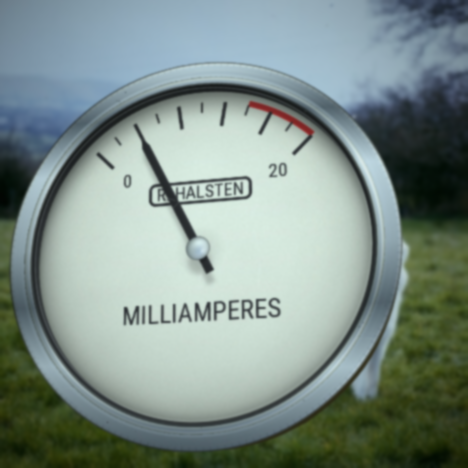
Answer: 4; mA
